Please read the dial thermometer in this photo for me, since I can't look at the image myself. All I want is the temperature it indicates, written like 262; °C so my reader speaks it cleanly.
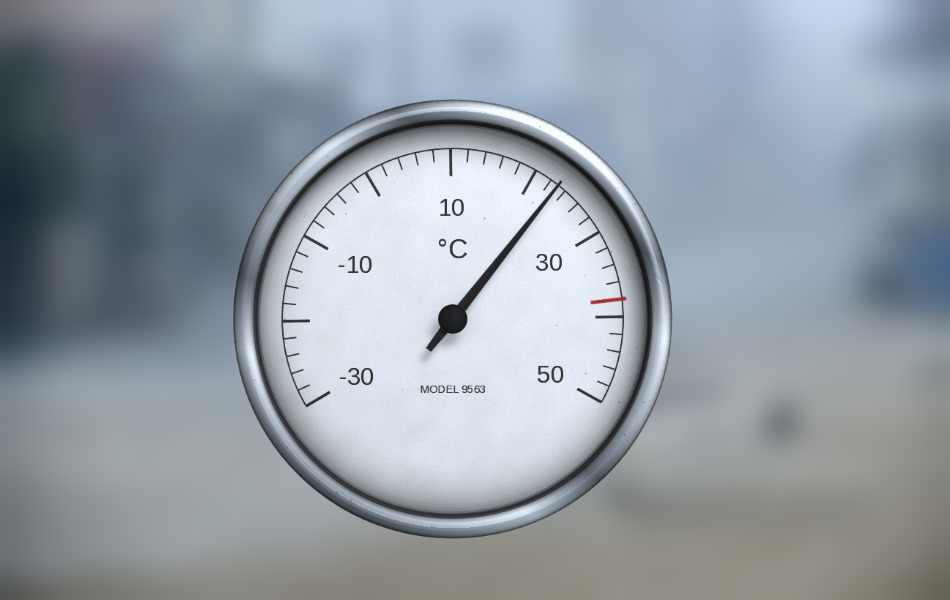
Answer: 23; °C
